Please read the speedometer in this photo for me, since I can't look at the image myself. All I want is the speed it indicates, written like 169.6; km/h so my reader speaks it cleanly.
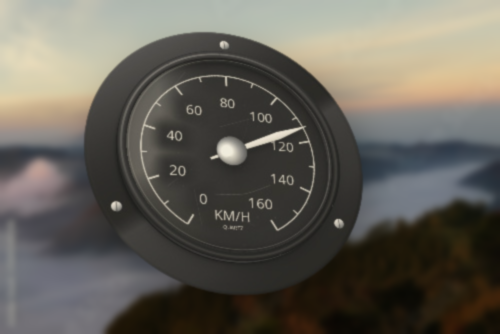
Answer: 115; km/h
